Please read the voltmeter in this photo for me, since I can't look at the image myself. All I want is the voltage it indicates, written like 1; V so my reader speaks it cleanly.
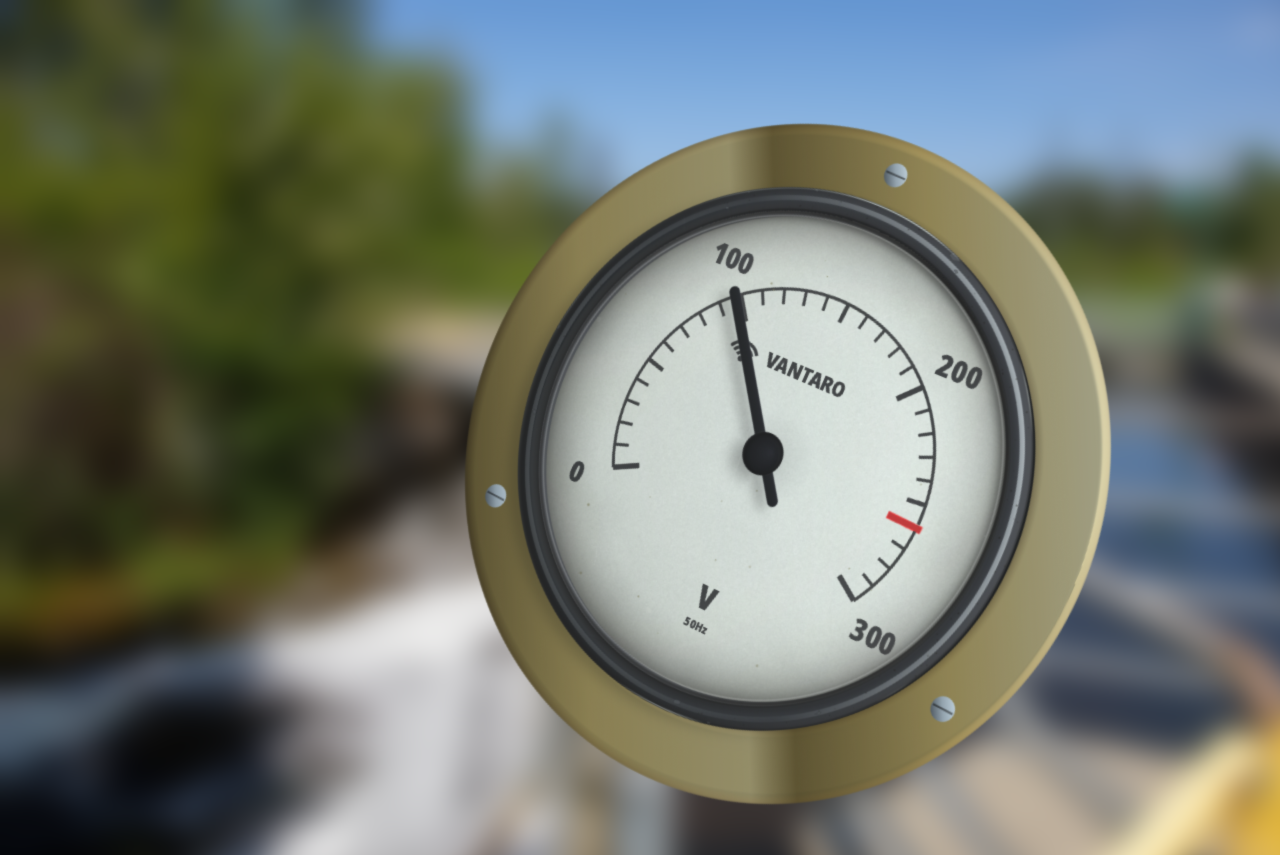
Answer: 100; V
